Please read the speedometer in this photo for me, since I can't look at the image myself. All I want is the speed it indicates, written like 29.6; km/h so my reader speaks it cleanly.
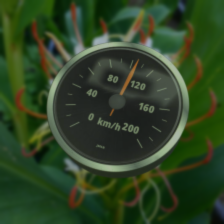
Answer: 105; km/h
